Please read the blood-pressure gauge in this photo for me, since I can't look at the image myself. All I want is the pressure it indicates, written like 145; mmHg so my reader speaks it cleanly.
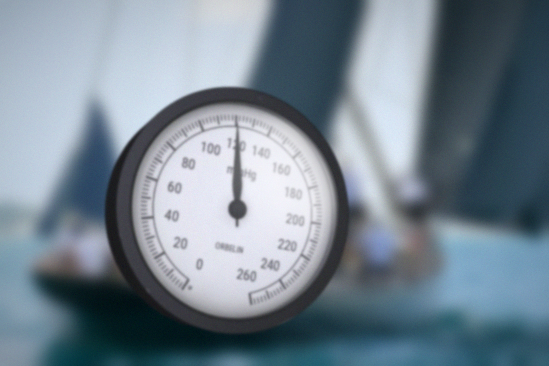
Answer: 120; mmHg
